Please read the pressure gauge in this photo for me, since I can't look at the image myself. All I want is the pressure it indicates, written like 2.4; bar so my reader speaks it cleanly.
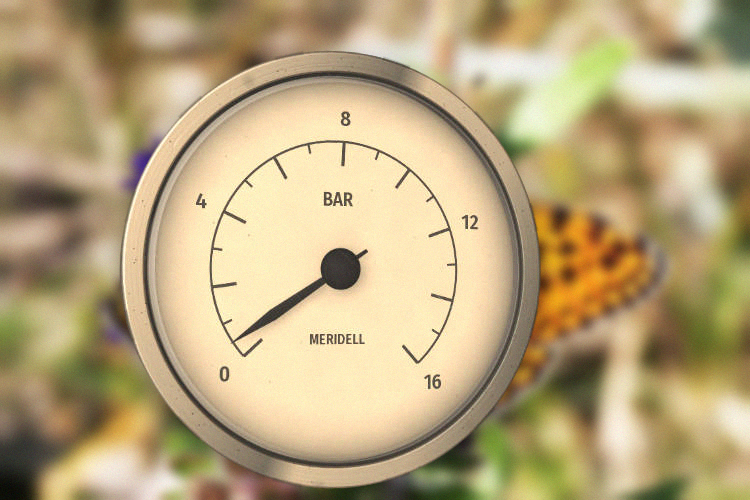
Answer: 0.5; bar
